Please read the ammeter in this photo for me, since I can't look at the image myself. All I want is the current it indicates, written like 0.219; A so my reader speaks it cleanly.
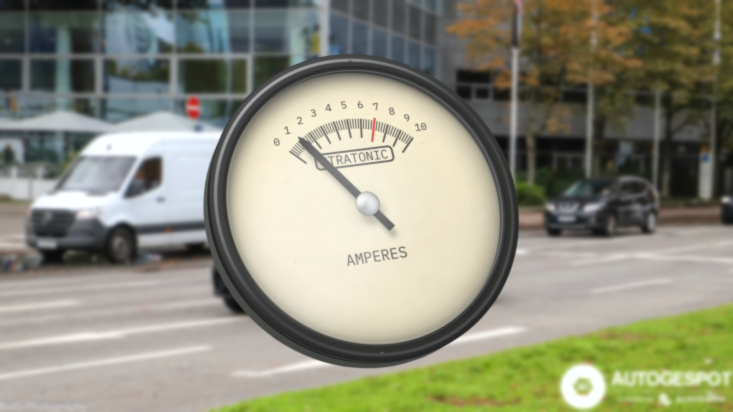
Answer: 1; A
